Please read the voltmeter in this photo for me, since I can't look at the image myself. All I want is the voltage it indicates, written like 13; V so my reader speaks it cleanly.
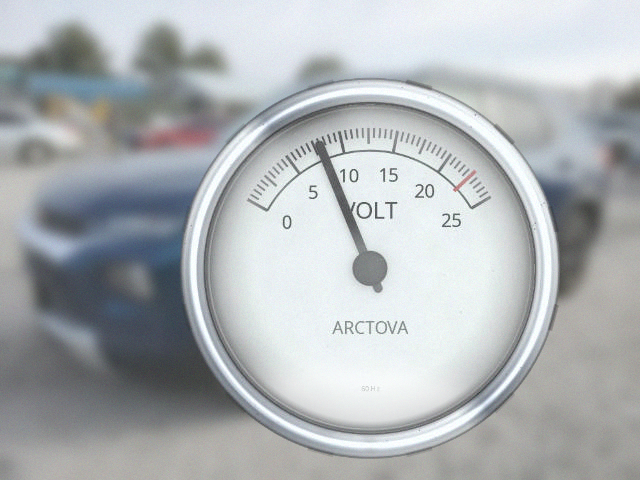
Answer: 8; V
